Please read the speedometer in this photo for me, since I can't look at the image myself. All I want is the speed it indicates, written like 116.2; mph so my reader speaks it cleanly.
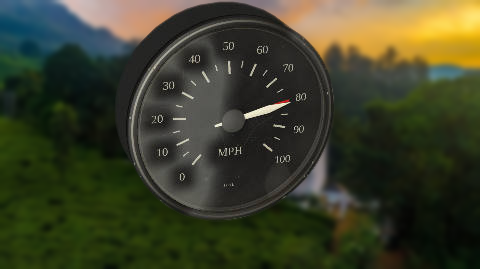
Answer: 80; mph
